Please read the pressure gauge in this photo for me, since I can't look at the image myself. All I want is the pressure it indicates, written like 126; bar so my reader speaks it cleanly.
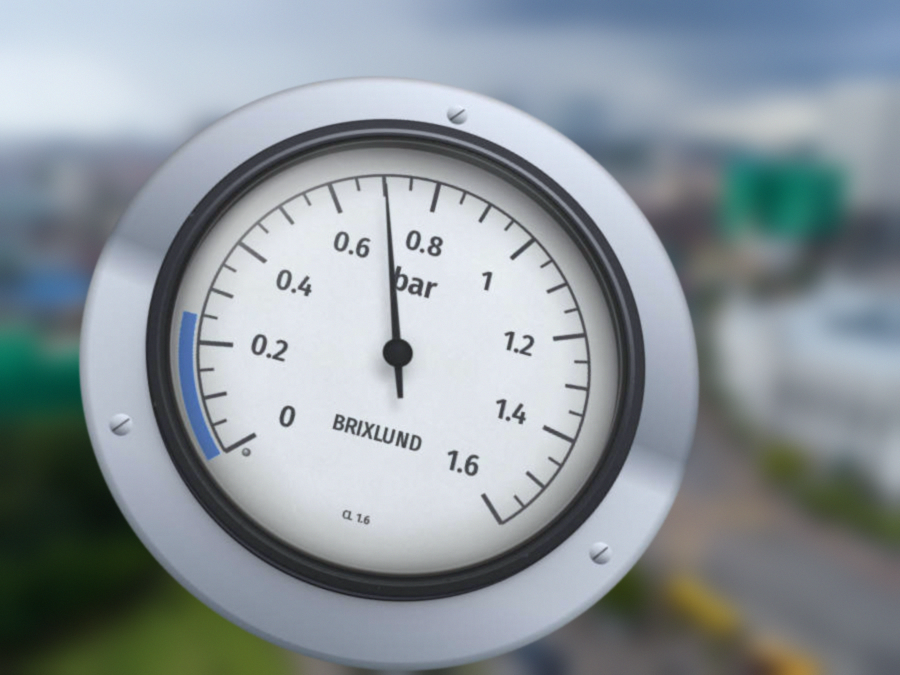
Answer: 0.7; bar
